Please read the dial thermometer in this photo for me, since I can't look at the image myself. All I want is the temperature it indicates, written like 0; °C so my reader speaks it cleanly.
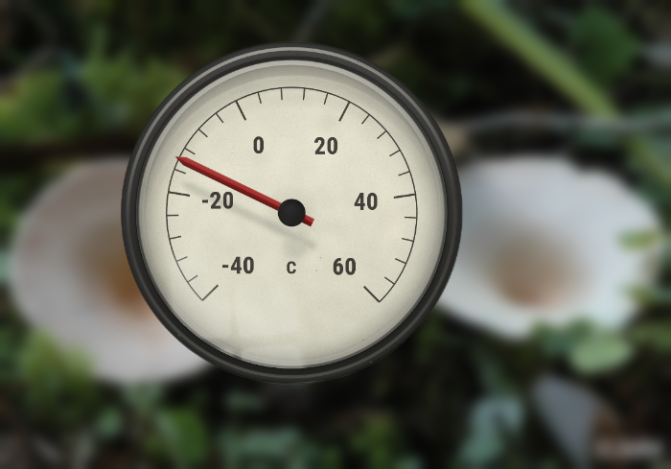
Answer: -14; °C
